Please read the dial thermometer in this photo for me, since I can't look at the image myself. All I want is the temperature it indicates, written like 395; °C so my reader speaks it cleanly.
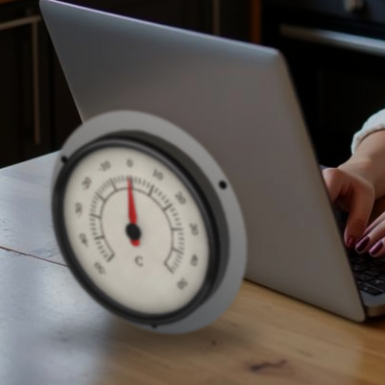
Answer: 0; °C
